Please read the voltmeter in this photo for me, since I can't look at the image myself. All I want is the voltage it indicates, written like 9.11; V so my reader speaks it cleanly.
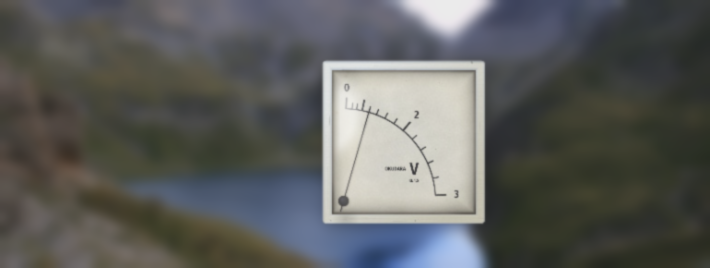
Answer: 1.2; V
